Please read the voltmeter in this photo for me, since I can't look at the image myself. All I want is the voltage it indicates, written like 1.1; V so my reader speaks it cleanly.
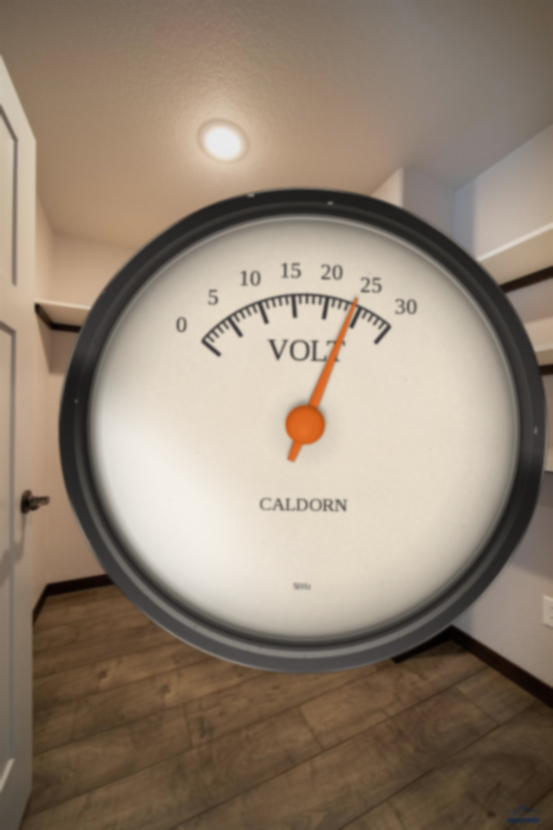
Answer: 24; V
